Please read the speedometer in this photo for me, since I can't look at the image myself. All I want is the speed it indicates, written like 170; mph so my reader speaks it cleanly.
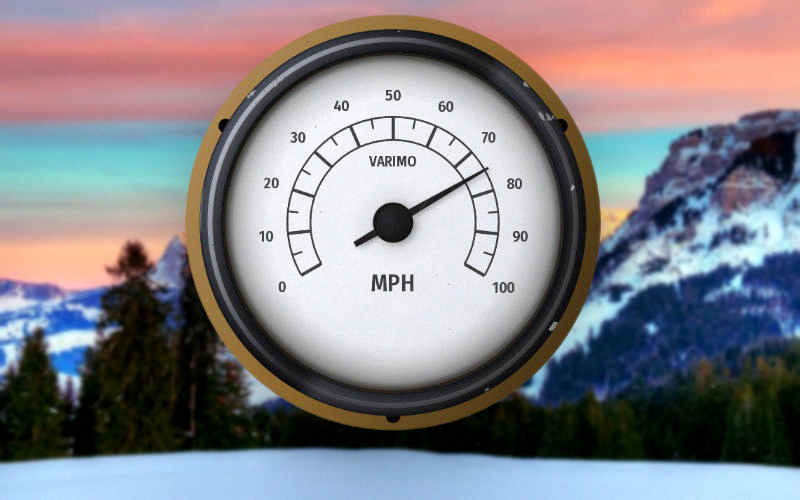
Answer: 75; mph
